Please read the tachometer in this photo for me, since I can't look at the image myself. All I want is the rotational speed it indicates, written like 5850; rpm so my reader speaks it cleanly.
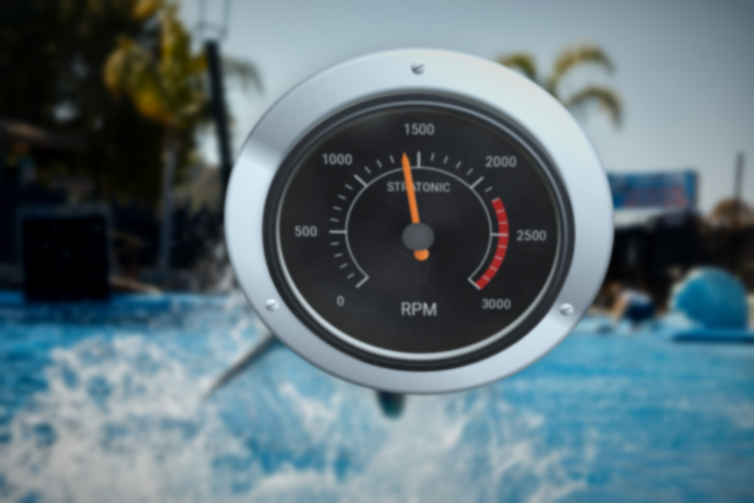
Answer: 1400; rpm
